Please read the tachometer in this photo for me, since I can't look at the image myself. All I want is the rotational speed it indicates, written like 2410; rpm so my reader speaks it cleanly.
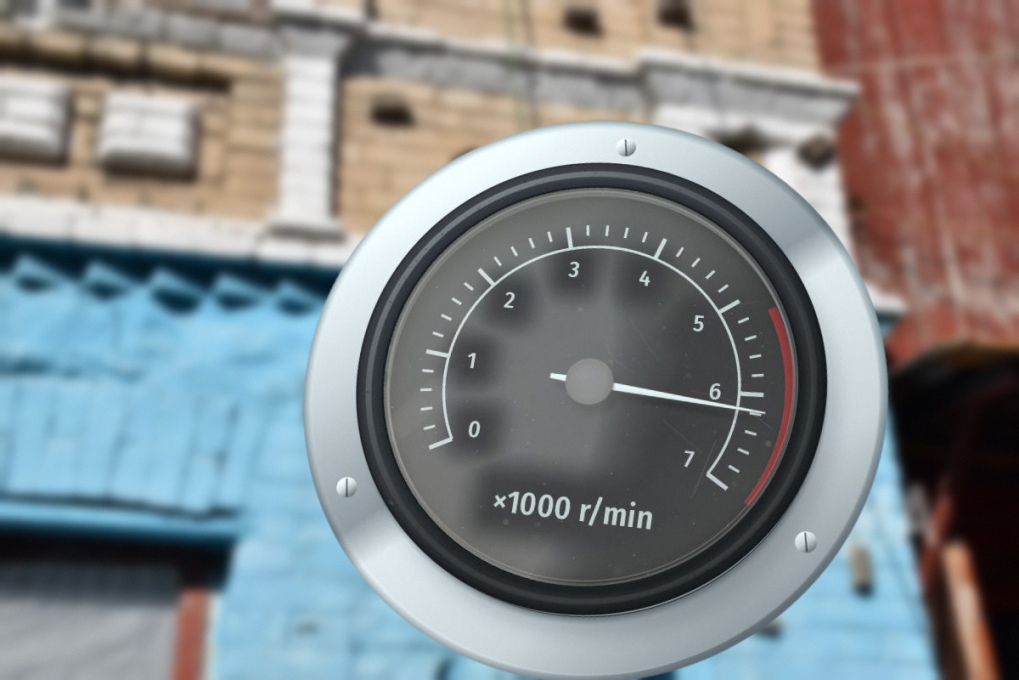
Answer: 6200; rpm
